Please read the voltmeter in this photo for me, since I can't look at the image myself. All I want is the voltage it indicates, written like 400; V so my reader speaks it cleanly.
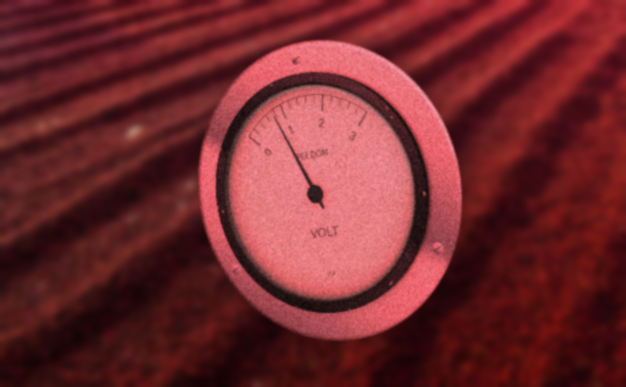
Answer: 0.8; V
